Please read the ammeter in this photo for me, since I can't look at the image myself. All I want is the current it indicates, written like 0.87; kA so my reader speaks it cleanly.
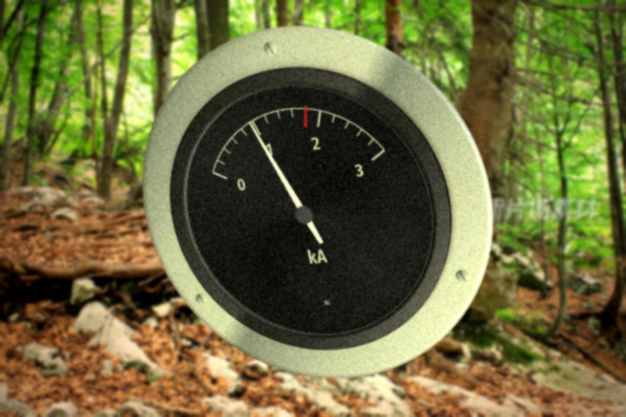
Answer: 1; kA
